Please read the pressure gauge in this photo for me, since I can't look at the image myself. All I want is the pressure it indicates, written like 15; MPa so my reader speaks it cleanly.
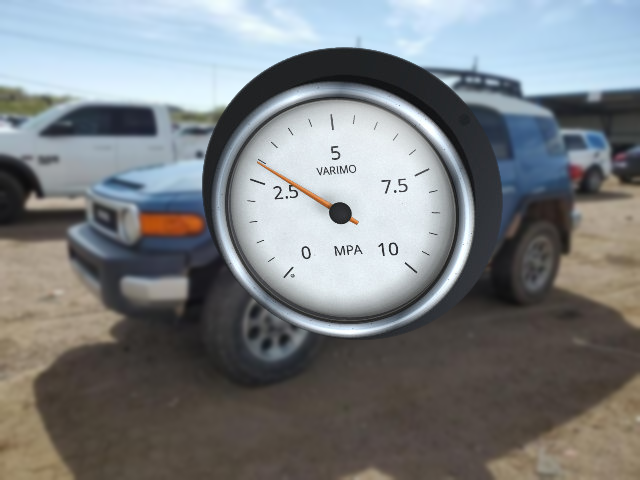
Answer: 3; MPa
